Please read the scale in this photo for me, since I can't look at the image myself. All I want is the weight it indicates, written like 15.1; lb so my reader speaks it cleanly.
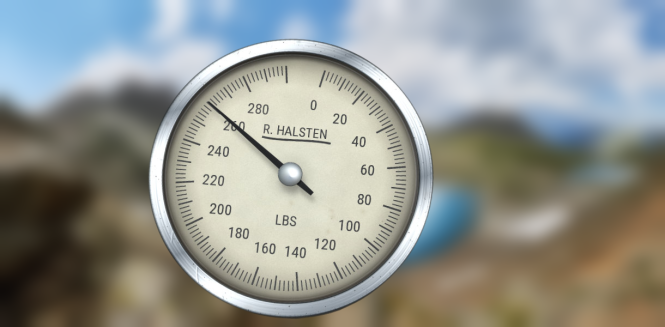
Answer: 260; lb
